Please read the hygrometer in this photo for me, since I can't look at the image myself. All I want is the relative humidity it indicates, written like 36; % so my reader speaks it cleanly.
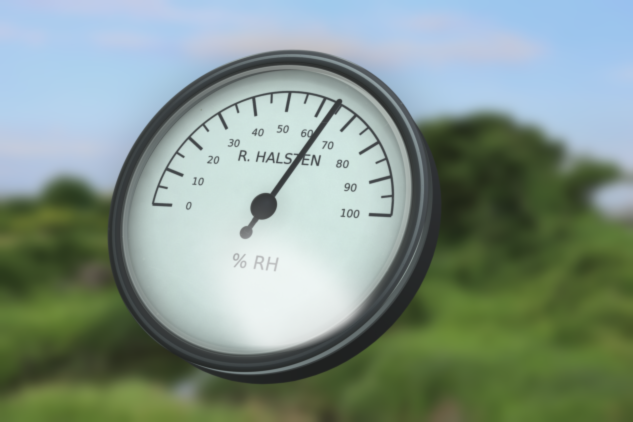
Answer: 65; %
